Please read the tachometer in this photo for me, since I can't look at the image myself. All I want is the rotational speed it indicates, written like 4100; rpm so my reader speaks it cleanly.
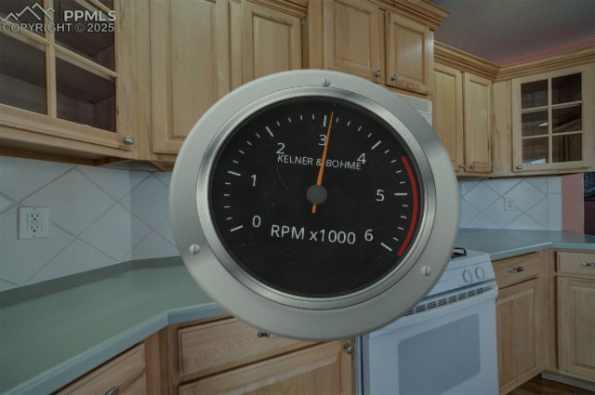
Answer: 3100; rpm
